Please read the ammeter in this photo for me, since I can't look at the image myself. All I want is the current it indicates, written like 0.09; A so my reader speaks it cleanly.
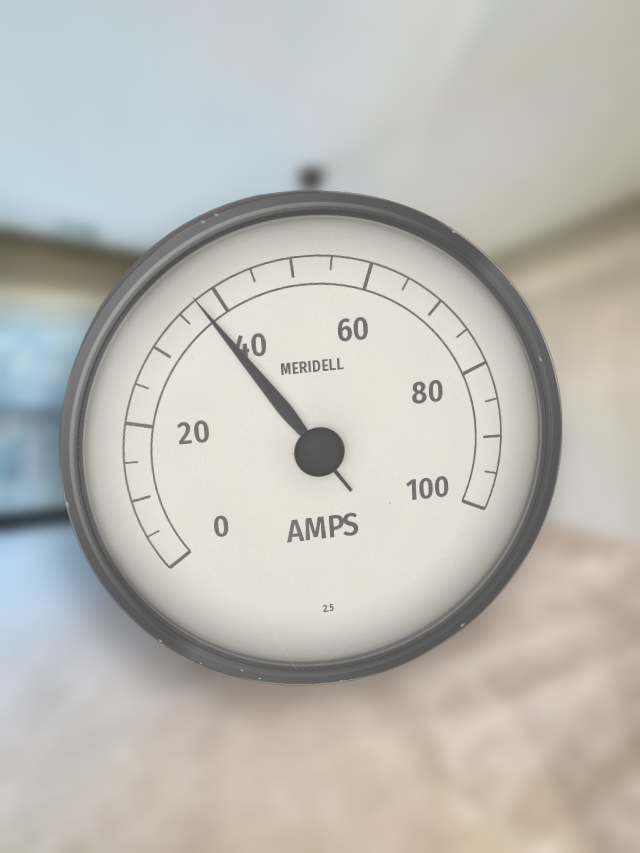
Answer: 37.5; A
